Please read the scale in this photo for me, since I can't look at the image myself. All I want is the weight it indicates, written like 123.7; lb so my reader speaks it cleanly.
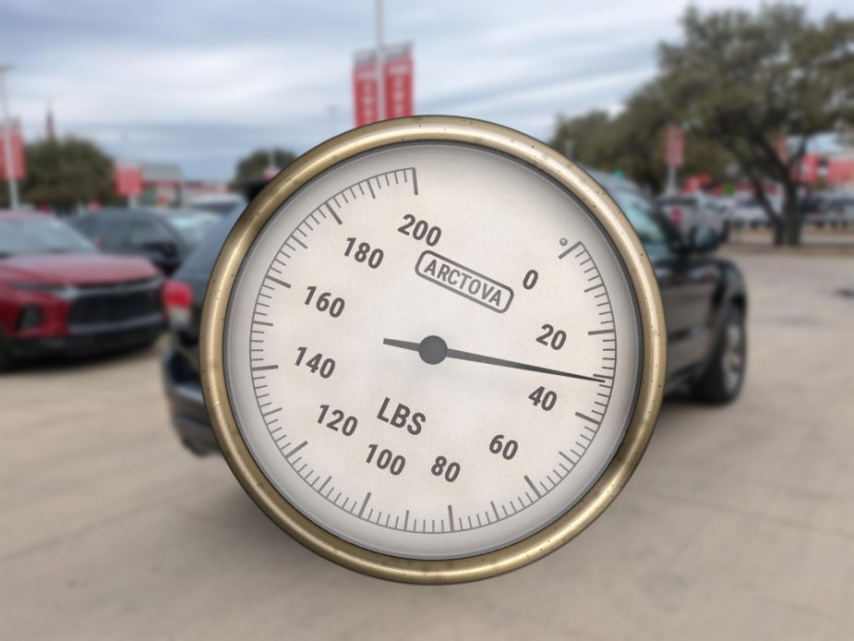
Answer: 31; lb
